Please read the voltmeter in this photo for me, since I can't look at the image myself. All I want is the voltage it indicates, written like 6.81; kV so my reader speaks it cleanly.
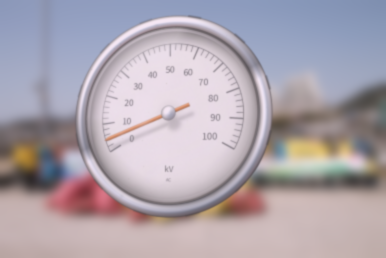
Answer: 4; kV
